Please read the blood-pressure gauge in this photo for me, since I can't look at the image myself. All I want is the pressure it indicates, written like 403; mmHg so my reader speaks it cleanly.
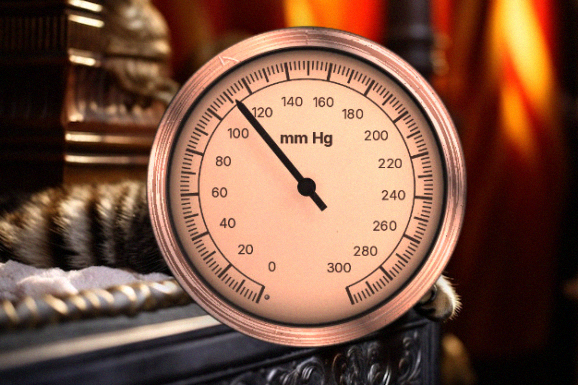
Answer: 112; mmHg
